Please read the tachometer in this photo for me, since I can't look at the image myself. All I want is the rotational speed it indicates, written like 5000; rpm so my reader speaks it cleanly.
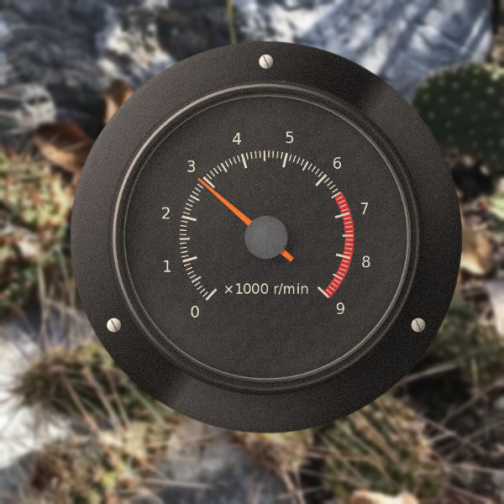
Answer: 2900; rpm
